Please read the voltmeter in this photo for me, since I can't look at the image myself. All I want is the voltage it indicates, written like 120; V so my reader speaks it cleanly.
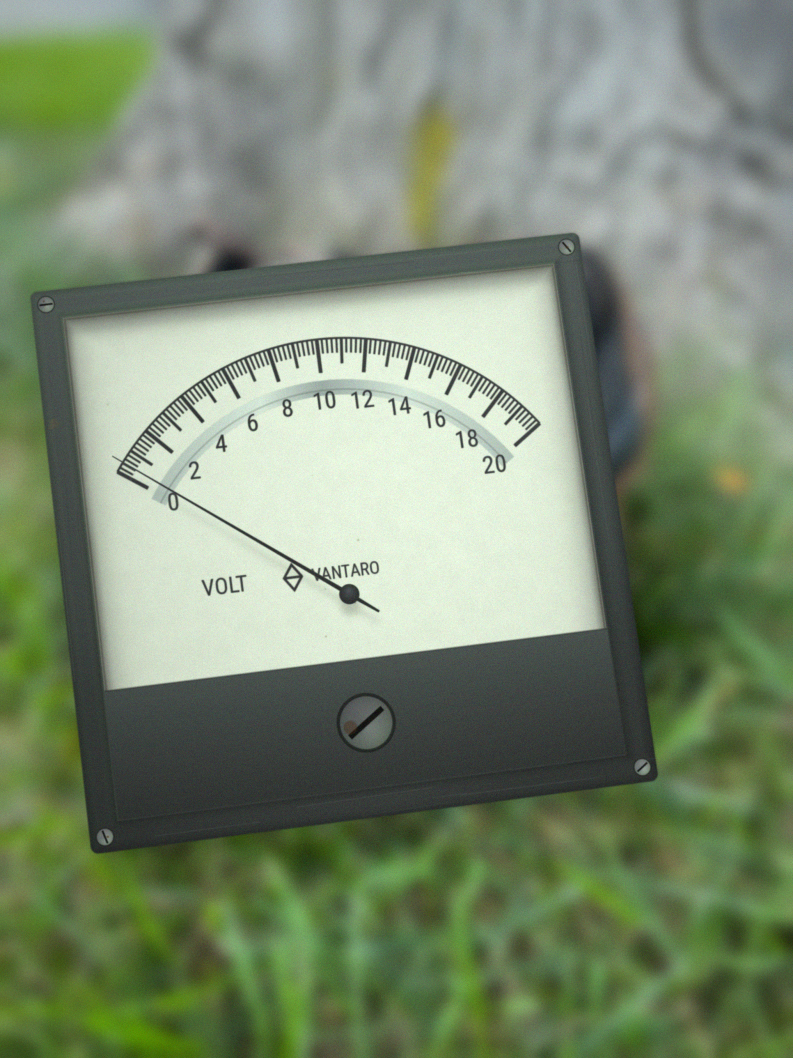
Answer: 0.4; V
